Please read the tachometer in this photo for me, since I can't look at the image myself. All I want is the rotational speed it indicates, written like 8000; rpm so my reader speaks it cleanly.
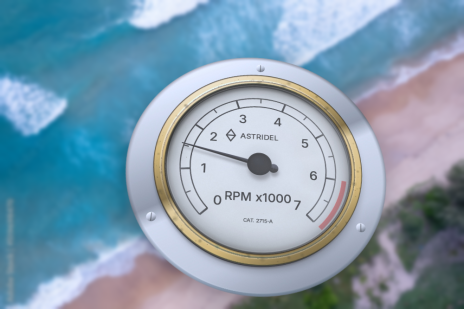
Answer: 1500; rpm
